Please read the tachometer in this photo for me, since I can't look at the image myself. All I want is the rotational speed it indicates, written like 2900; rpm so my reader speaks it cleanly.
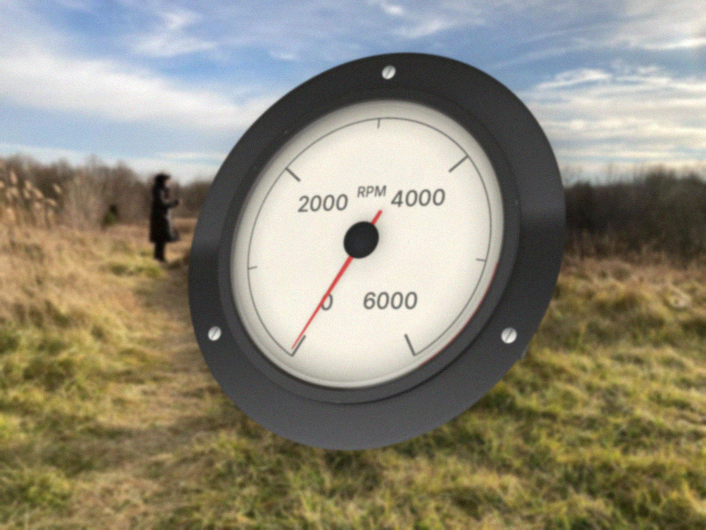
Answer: 0; rpm
